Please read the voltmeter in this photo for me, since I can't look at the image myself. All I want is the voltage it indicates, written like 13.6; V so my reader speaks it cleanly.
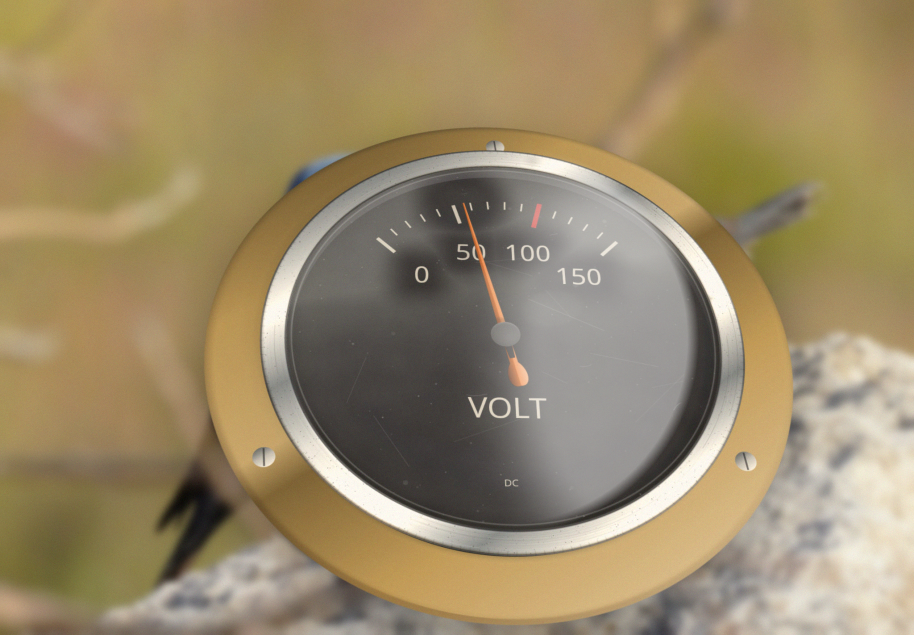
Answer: 55; V
